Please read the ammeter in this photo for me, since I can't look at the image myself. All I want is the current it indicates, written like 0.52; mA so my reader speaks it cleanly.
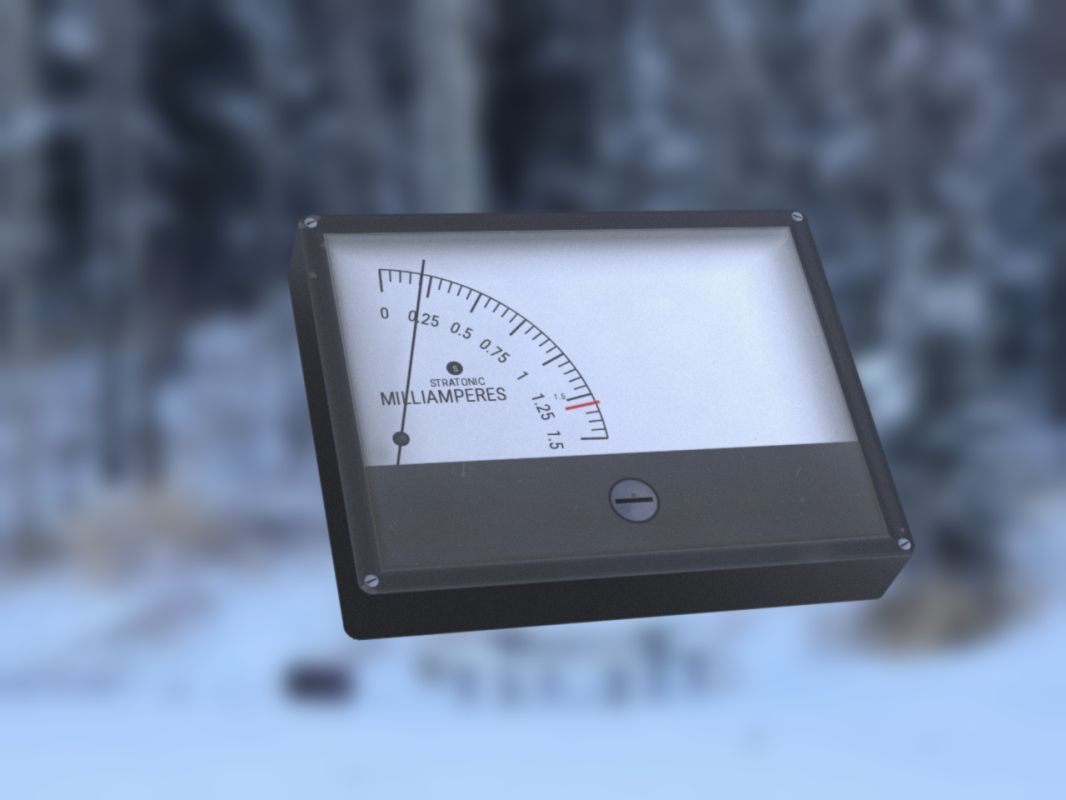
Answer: 0.2; mA
